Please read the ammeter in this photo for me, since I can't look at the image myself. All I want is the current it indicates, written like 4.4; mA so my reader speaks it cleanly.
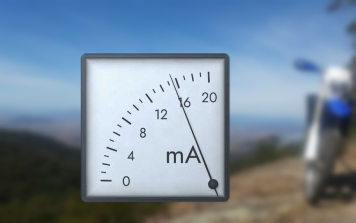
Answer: 15.5; mA
